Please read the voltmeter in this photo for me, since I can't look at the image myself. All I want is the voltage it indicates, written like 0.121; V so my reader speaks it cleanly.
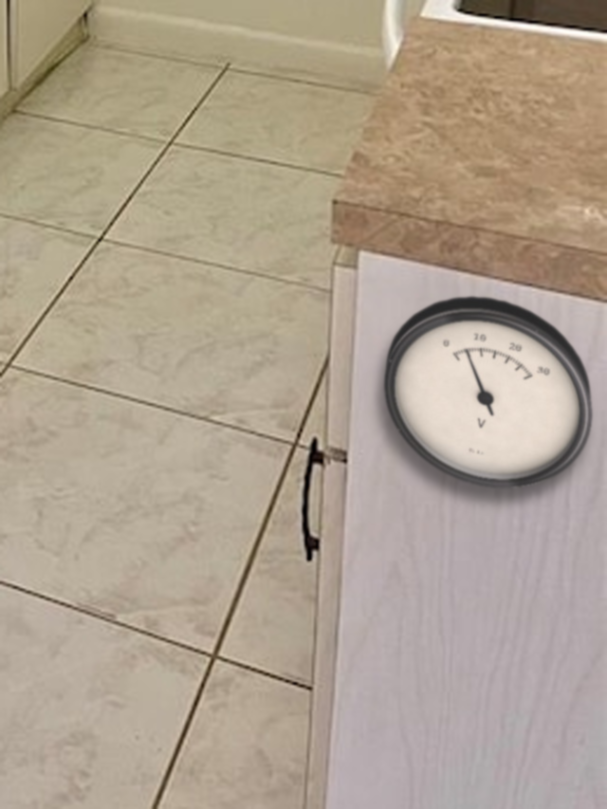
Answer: 5; V
